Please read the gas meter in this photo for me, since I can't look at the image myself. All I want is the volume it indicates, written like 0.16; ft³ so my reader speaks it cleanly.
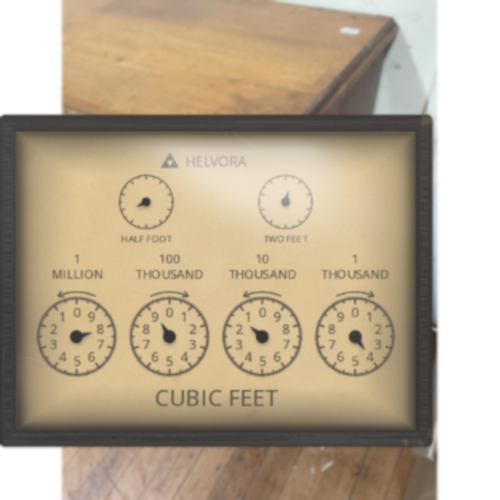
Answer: 791400; ft³
